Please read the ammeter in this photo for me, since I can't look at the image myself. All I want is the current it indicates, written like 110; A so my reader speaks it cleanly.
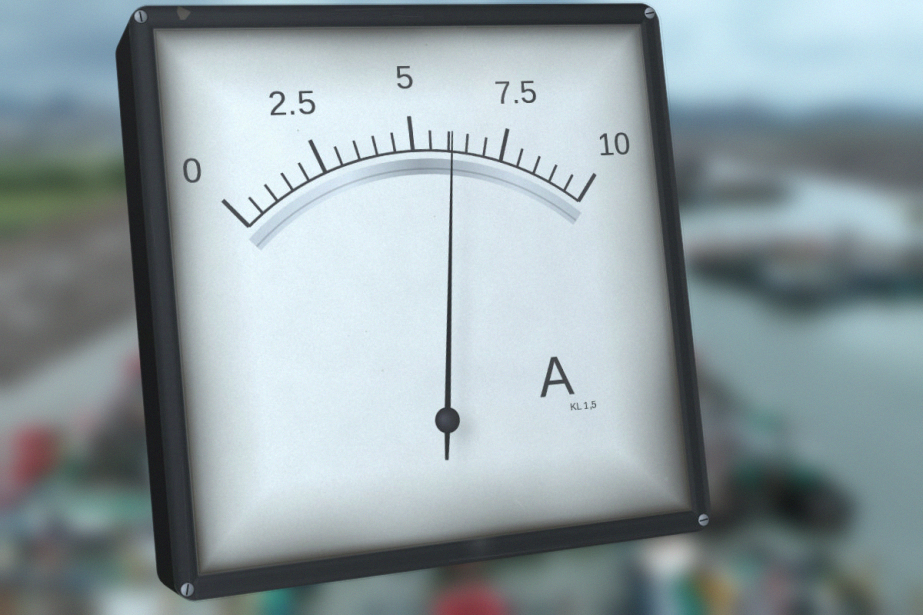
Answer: 6; A
